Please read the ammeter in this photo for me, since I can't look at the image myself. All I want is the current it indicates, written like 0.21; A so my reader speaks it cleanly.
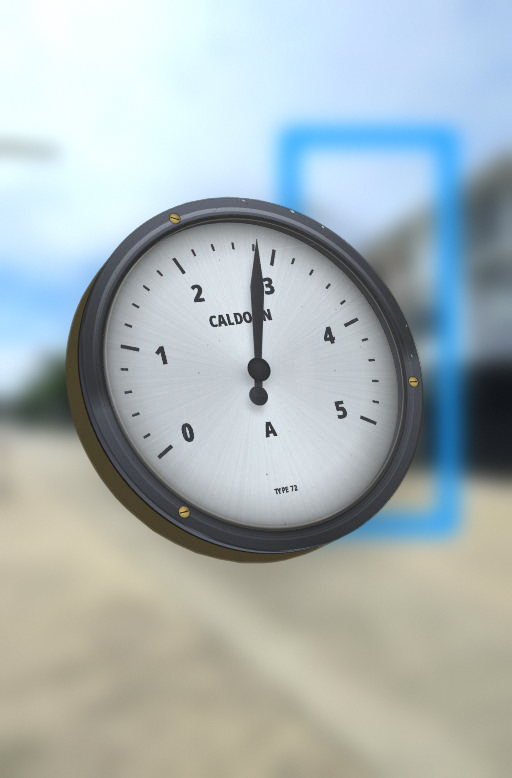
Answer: 2.8; A
